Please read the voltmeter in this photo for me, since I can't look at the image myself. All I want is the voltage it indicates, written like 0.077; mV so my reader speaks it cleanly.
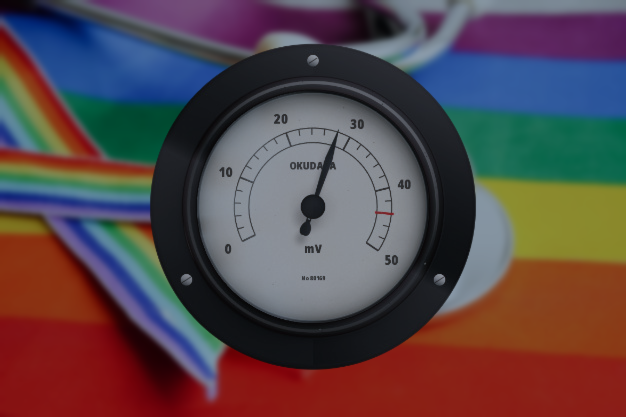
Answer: 28; mV
